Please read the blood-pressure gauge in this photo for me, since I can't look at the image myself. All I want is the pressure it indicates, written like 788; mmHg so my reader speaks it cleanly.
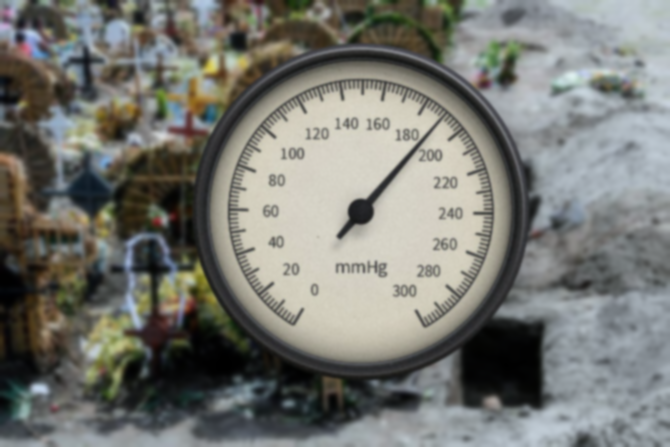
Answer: 190; mmHg
